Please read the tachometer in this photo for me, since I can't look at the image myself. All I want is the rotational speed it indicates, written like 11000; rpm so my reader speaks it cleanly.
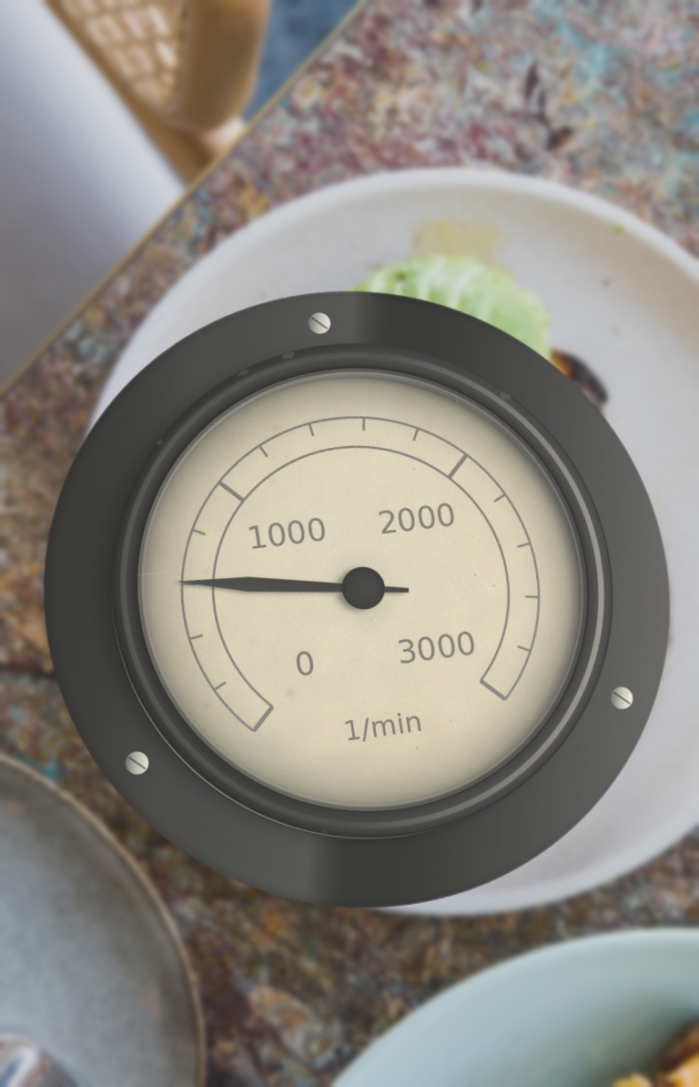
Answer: 600; rpm
